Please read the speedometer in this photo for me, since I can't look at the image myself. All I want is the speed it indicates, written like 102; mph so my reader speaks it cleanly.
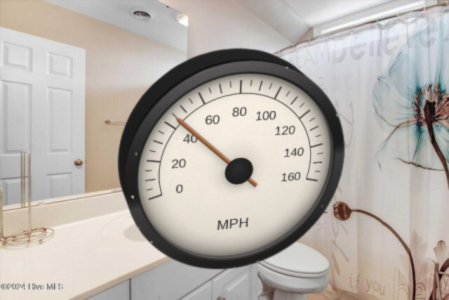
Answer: 45; mph
